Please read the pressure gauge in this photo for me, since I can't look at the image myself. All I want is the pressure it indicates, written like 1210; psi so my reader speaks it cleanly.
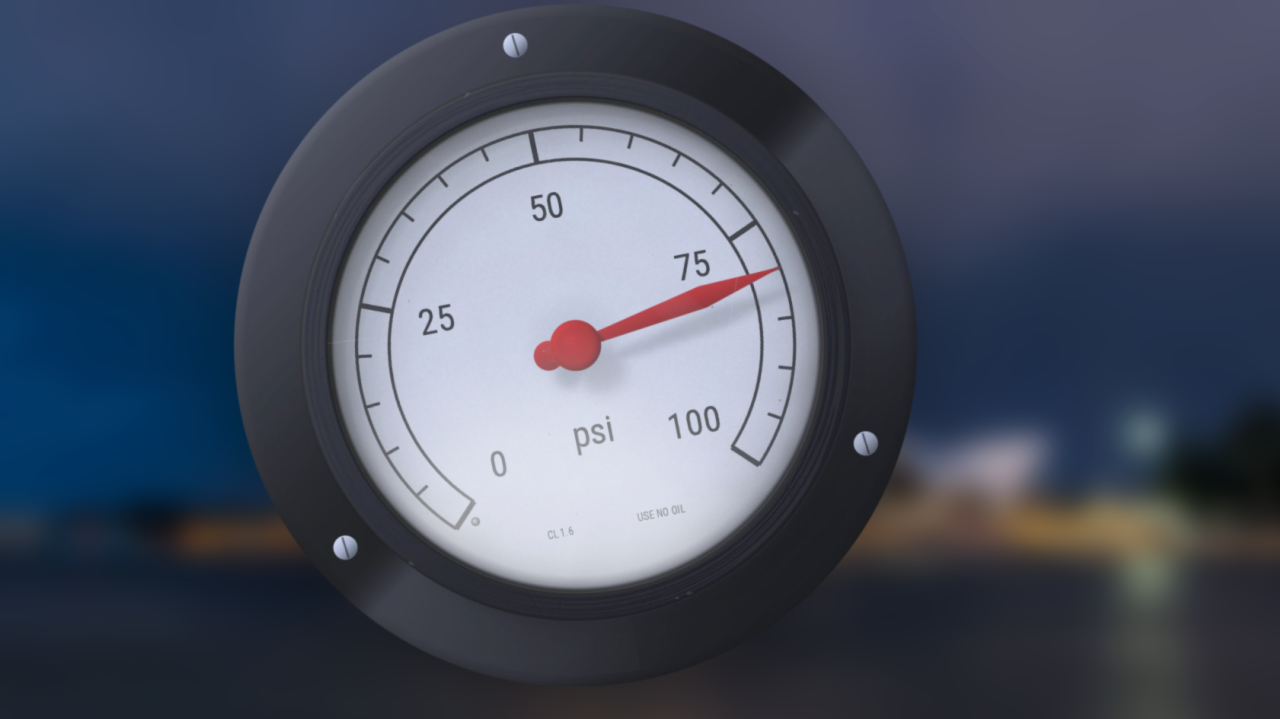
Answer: 80; psi
